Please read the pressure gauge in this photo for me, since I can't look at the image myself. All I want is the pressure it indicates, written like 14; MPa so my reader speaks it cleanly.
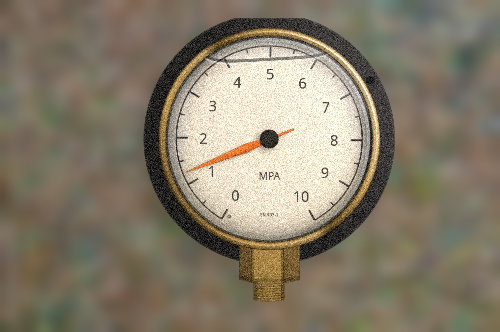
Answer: 1.25; MPa
